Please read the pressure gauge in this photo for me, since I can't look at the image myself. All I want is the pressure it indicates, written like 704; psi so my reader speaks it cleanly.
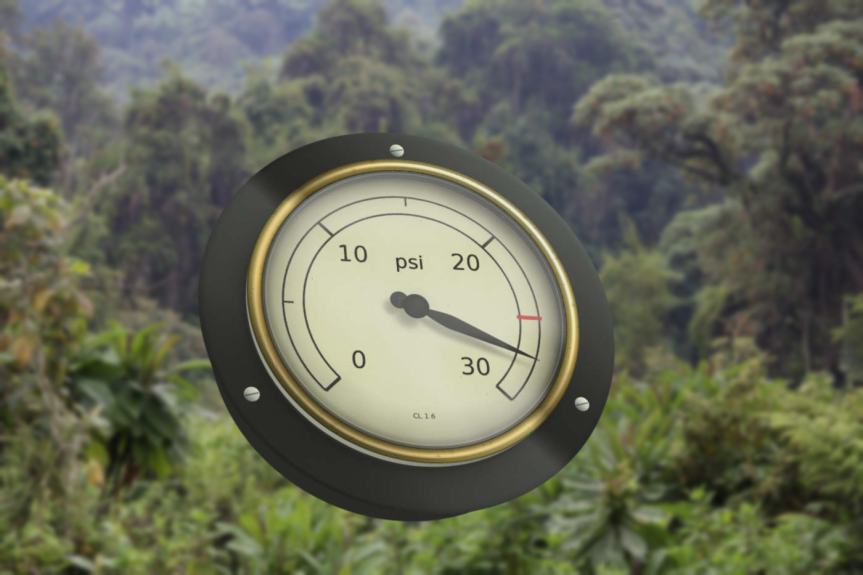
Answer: 27.5; psi
